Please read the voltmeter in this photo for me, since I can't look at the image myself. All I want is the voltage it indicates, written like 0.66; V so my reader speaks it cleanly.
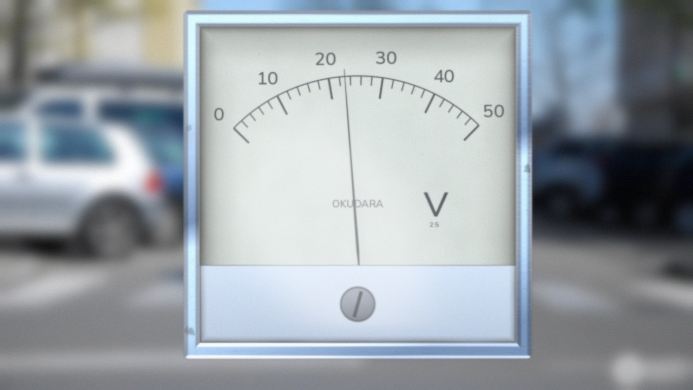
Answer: 23; V
